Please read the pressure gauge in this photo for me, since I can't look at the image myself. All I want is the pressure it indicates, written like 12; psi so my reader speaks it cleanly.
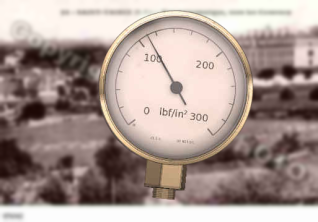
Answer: 110; psi
